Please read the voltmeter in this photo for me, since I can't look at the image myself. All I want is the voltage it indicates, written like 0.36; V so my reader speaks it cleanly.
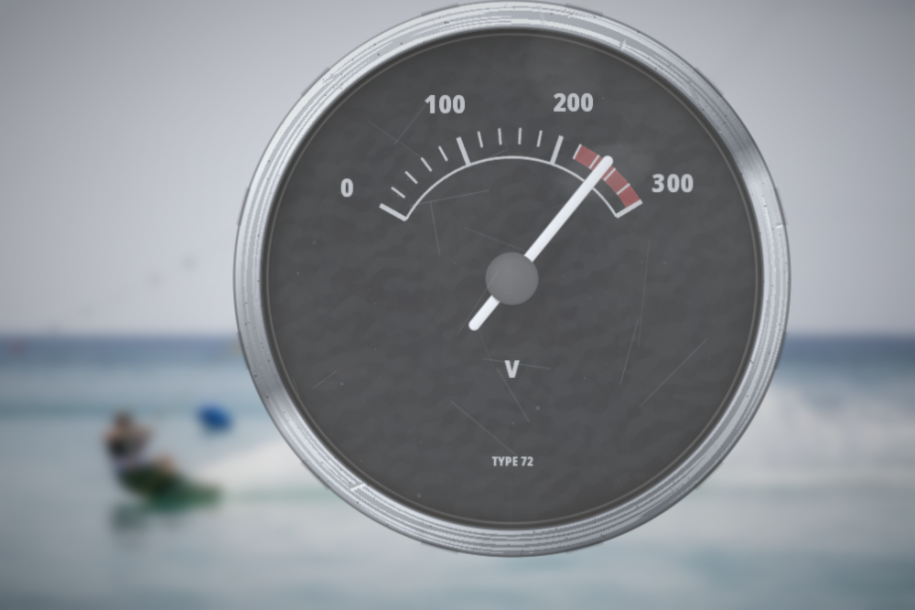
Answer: 250; V
